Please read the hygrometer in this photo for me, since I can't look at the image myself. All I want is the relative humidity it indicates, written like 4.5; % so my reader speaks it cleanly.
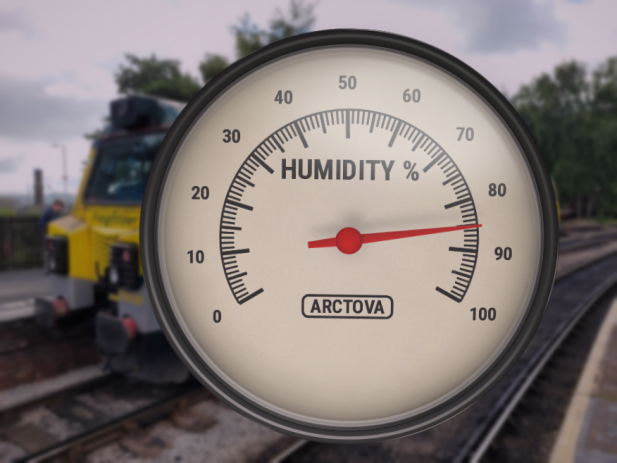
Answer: 85; %
